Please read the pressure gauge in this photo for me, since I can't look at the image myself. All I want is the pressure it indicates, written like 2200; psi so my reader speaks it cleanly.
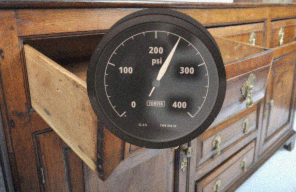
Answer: 240; psi
